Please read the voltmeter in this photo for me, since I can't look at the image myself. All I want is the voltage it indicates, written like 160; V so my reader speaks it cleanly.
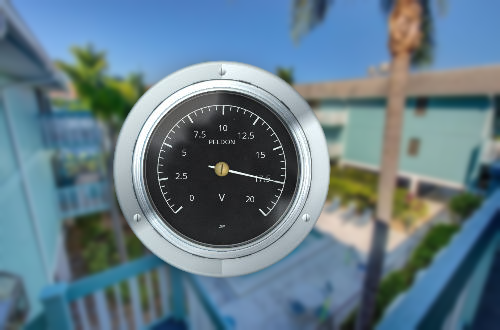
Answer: 17.5; V
